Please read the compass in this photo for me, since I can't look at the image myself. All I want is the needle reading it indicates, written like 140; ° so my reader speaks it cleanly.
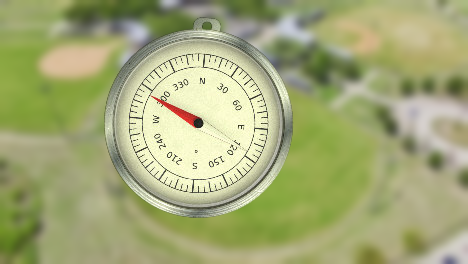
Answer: 295; °
